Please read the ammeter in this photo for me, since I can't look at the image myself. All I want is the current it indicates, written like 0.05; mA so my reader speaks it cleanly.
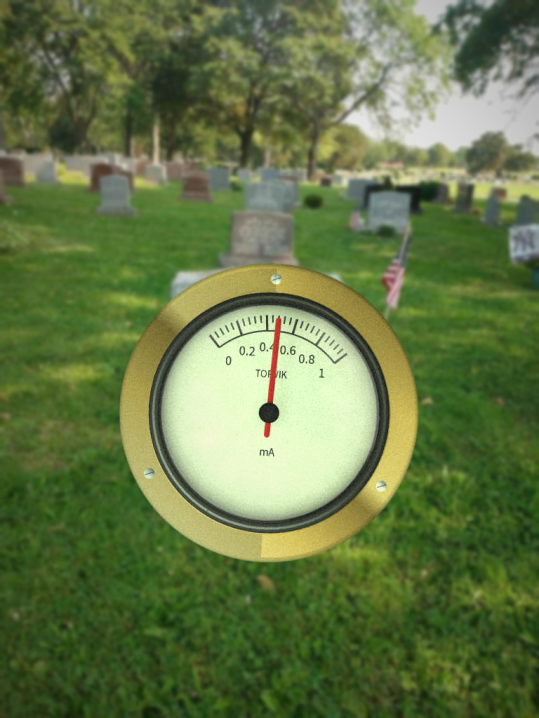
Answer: 0.48; mA
